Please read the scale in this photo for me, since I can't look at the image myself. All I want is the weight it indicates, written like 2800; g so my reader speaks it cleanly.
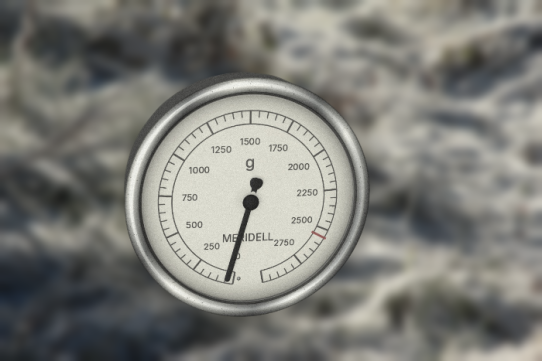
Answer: 50; g
